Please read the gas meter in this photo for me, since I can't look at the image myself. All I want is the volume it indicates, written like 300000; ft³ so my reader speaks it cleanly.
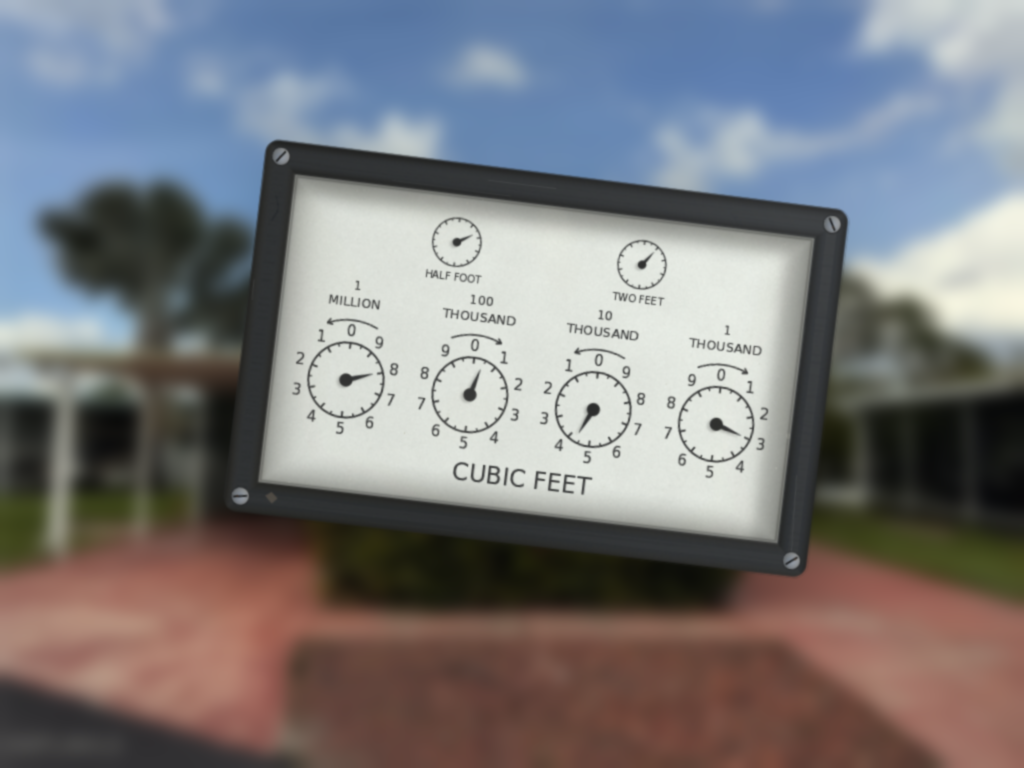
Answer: 804300; ft³
